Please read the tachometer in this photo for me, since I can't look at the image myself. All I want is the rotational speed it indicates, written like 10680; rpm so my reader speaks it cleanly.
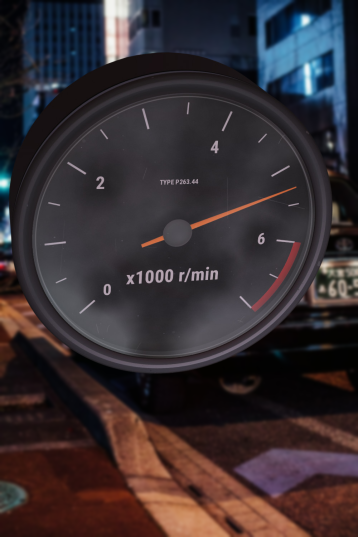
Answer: 5250; rpm
